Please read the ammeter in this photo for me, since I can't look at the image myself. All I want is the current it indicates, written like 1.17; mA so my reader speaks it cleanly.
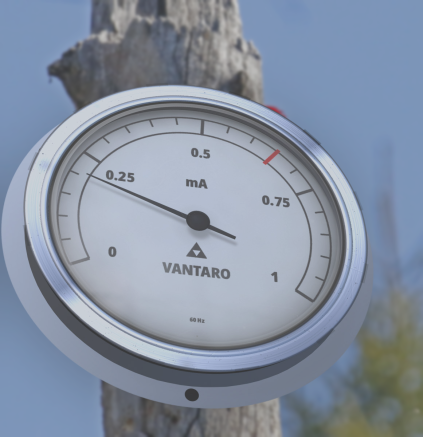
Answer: 0.2; mA
